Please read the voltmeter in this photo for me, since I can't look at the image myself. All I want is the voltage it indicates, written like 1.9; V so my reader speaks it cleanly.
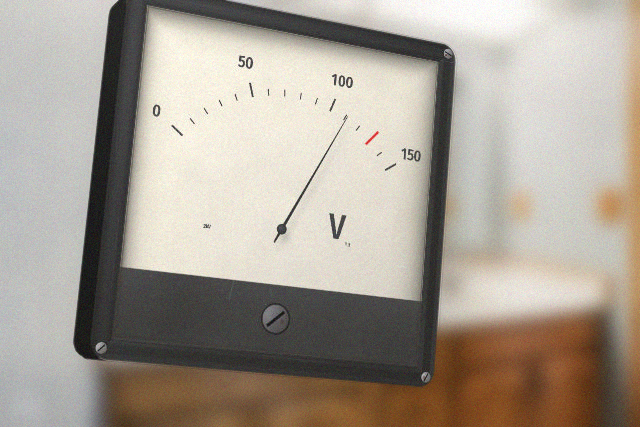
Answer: 110; V
